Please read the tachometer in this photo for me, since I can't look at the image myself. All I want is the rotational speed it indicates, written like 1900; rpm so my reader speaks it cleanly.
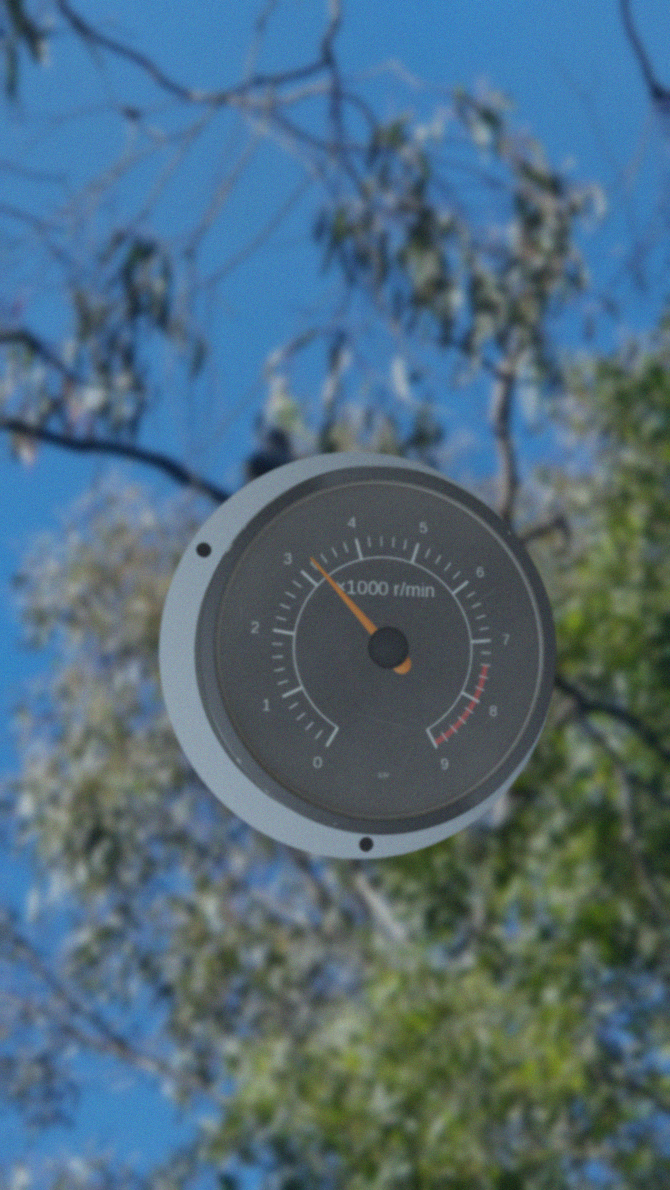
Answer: 3200; rpm
